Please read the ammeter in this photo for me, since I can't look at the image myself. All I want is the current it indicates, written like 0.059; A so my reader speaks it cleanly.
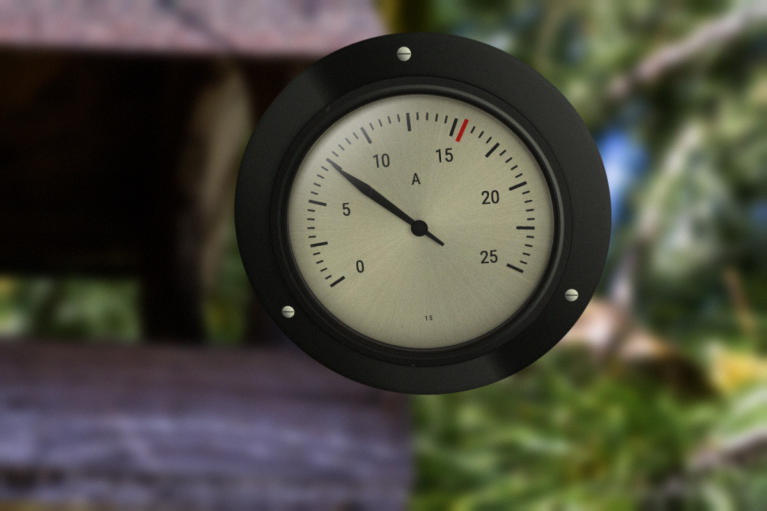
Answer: 7.5; A
